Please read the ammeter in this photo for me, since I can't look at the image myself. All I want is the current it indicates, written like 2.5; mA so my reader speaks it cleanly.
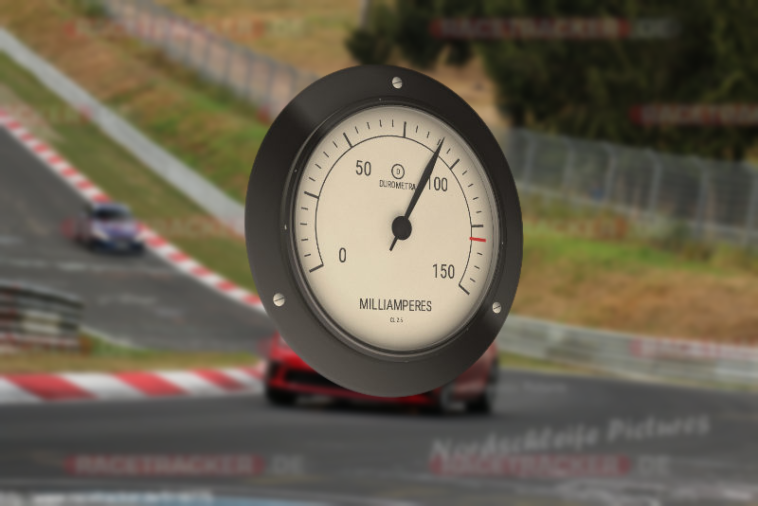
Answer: 90; mA
